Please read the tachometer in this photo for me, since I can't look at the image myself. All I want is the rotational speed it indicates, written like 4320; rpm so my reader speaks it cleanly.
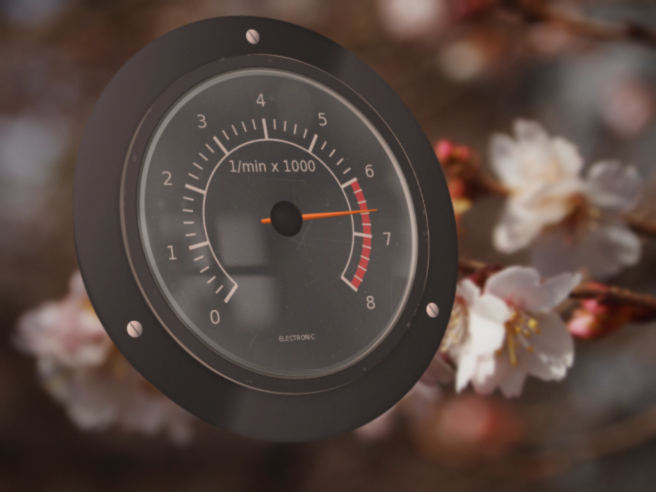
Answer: 6600; rpm
